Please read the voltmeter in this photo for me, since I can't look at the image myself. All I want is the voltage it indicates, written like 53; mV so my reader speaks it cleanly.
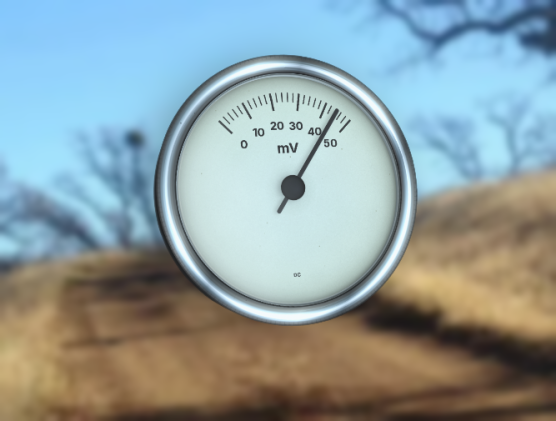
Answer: 44; mV
